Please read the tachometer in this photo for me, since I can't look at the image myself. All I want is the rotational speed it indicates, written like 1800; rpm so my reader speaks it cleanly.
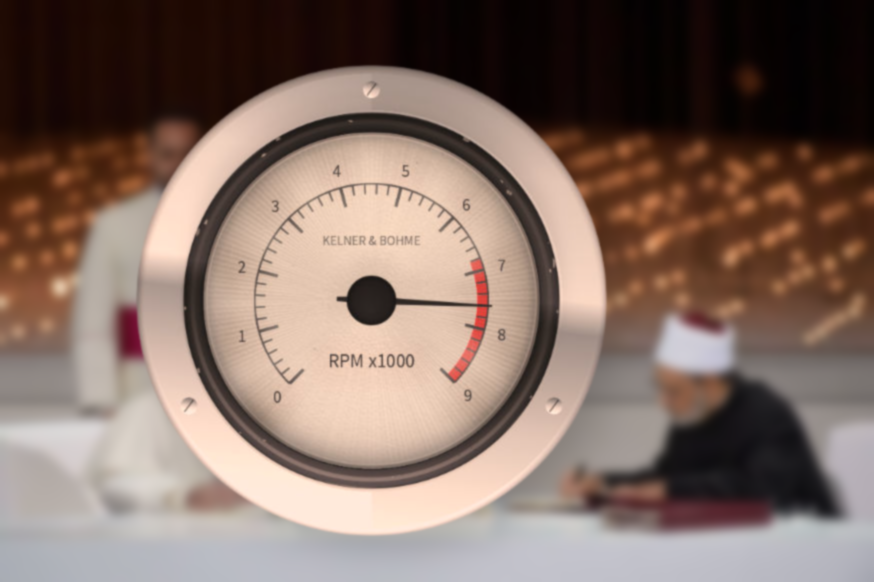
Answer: 7600; rpm
